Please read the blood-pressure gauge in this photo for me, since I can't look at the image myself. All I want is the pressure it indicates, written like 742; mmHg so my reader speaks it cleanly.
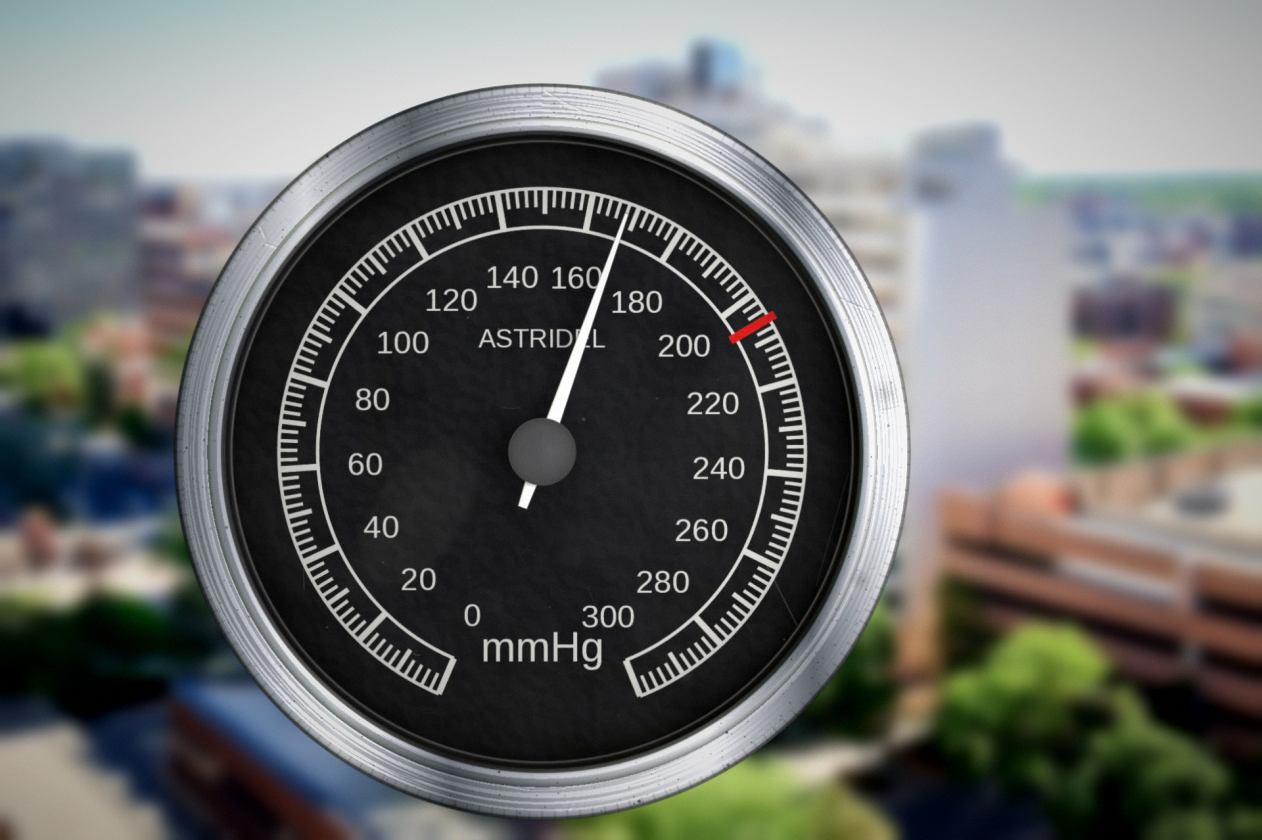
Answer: 168; mmHg
